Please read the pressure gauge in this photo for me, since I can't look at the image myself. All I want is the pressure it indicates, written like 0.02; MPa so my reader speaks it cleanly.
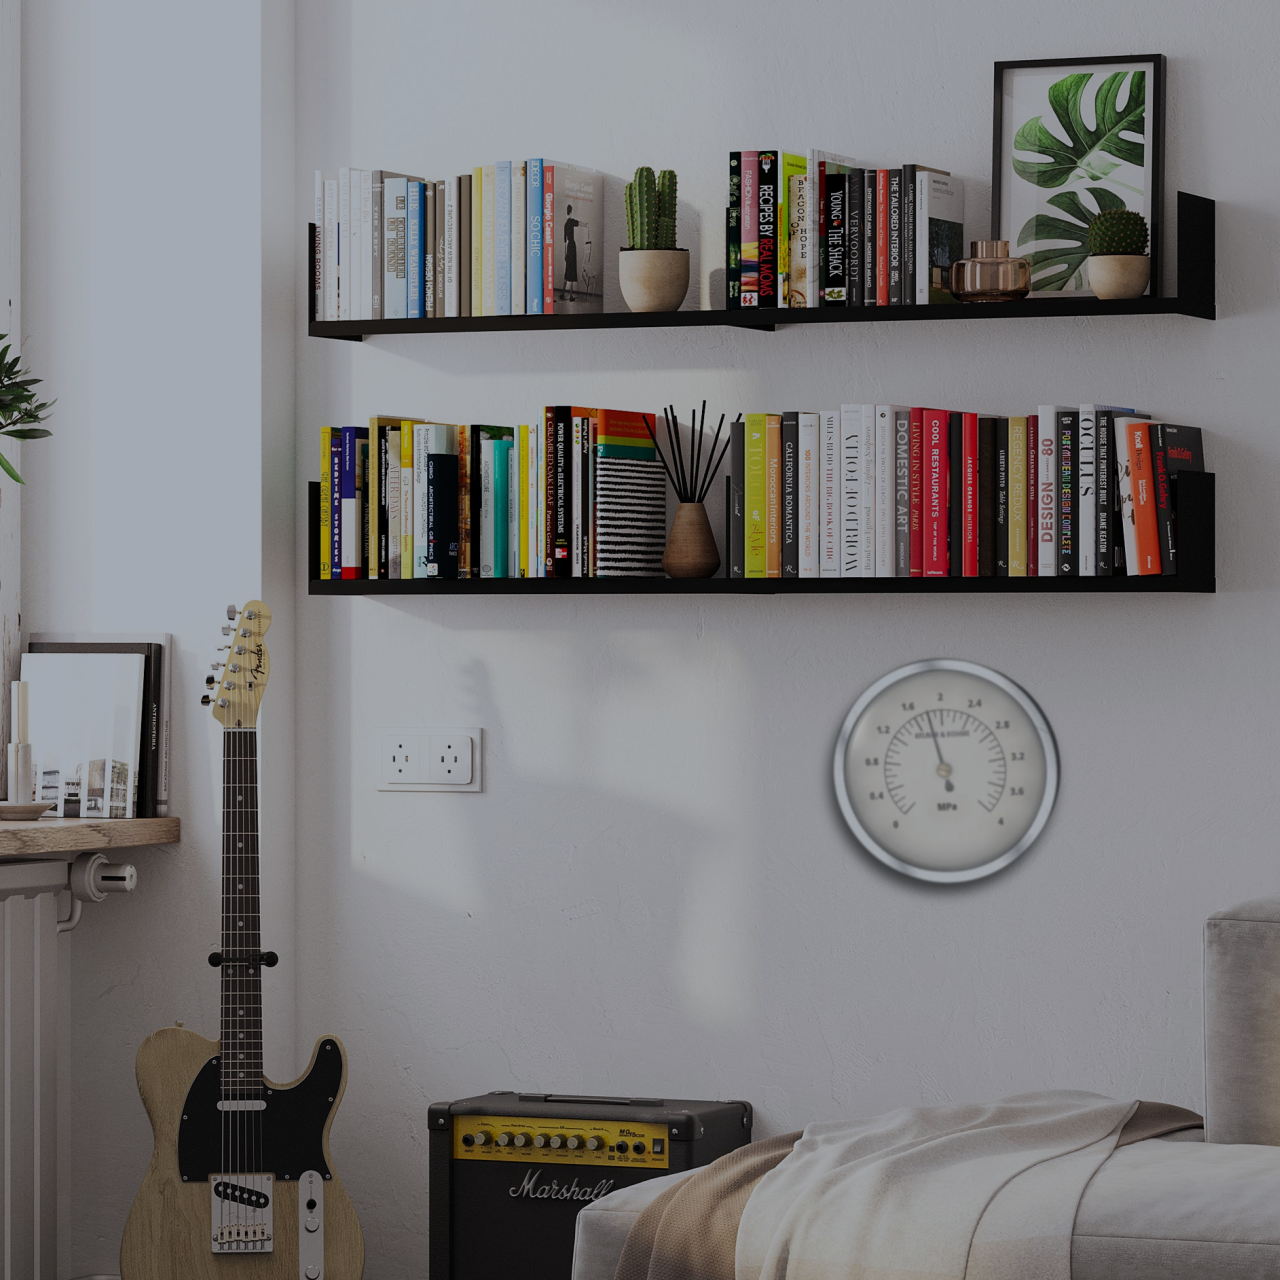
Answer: 1.8; MPa
